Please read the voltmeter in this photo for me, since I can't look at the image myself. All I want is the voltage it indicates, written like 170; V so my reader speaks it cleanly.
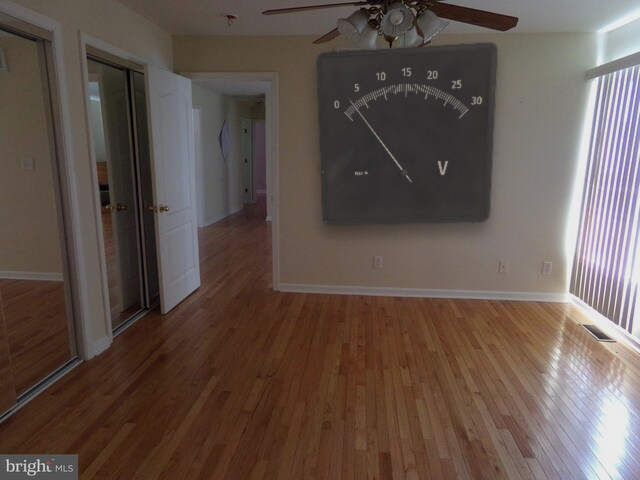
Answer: 2.5; V
